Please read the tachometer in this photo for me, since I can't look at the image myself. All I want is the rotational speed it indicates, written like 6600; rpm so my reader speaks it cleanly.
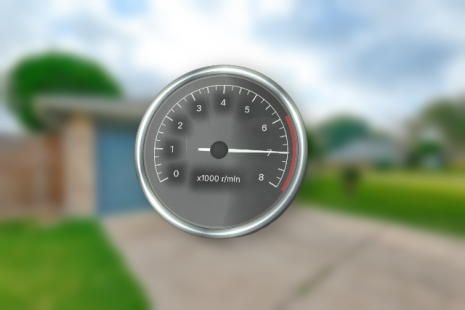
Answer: 7000; rpm
